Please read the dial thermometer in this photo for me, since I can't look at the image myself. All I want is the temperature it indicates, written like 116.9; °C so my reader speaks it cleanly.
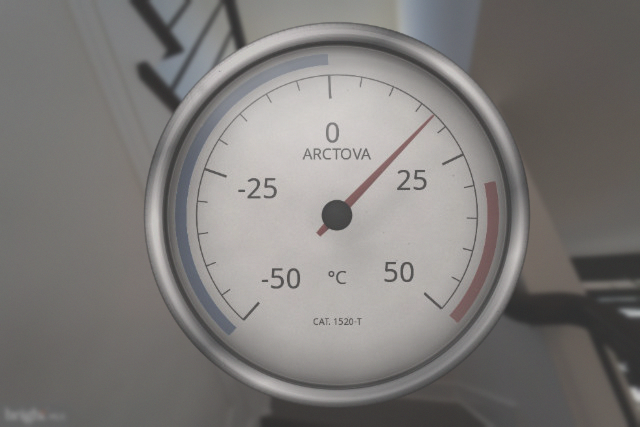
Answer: 17.5; °C
